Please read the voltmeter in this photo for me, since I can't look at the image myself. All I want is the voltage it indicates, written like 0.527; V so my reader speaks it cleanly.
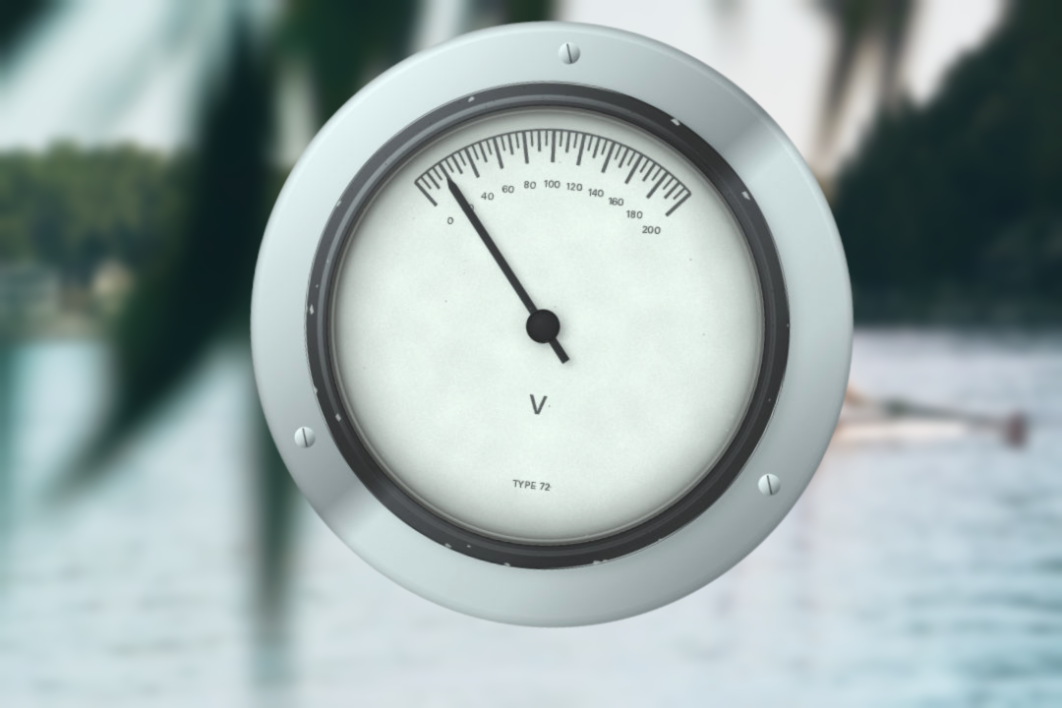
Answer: 20; V
